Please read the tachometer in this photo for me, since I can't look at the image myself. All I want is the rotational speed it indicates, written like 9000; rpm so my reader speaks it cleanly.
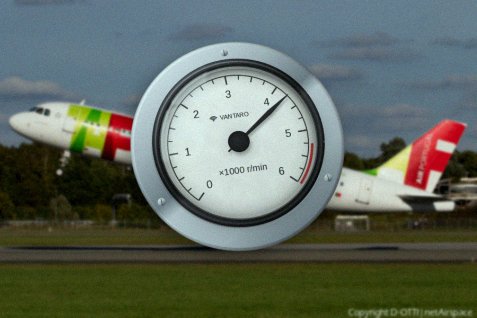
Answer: 4250; rpm
